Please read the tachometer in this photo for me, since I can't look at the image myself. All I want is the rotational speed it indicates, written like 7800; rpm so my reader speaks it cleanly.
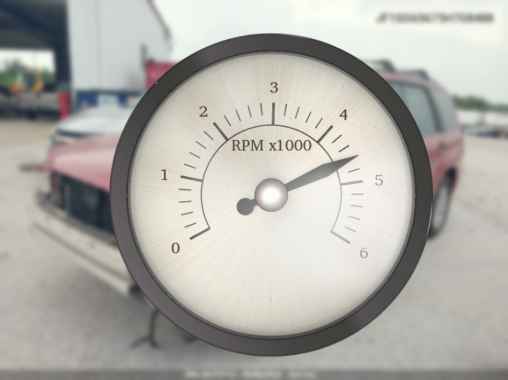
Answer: 4600; rpm
